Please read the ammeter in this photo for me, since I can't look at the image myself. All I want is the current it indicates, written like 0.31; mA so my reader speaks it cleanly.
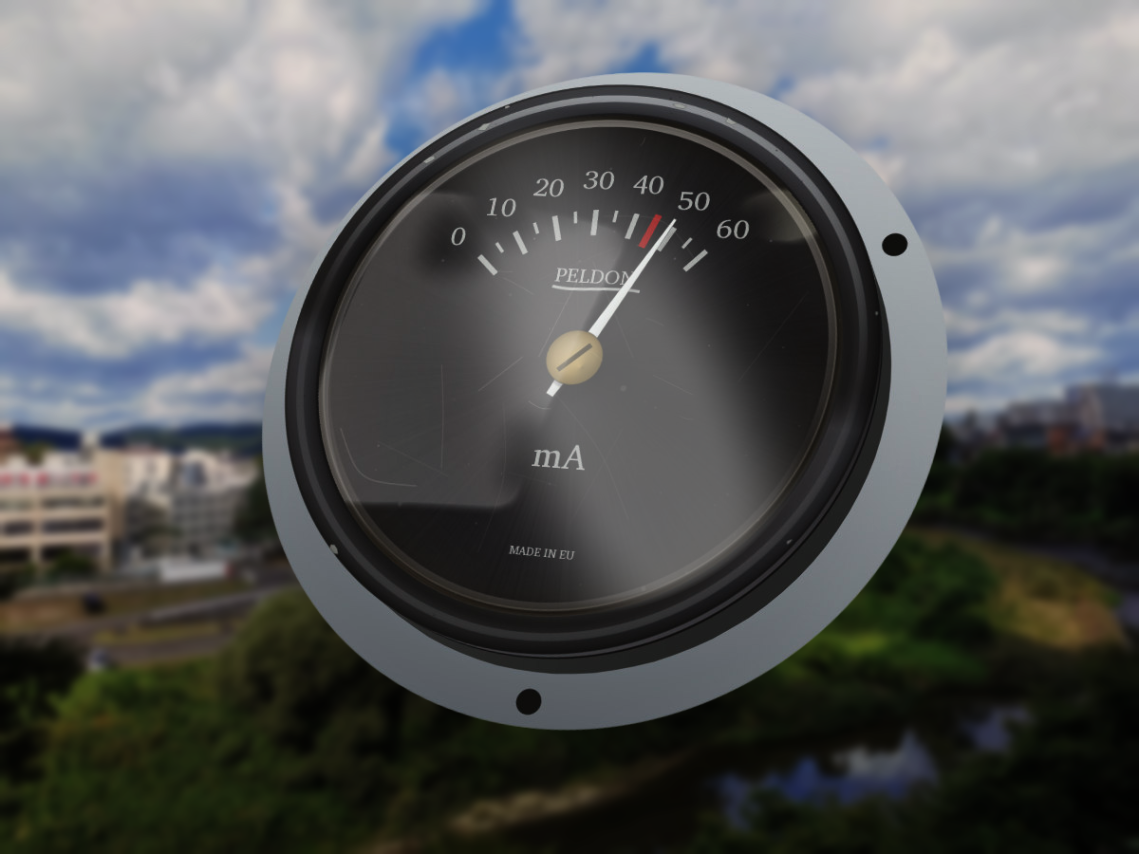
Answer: 50; mA
